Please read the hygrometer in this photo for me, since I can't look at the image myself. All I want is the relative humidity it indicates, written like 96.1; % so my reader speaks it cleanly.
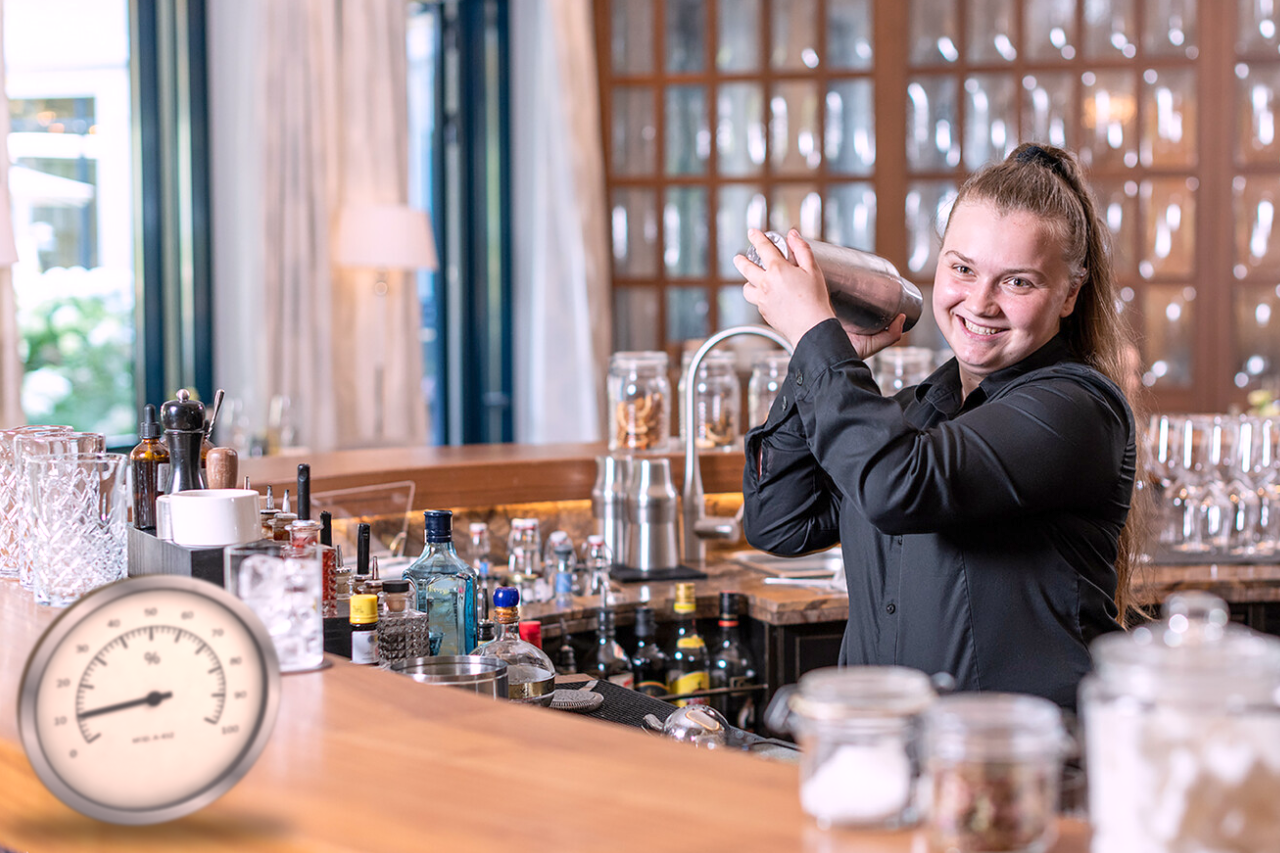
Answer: 10; %
